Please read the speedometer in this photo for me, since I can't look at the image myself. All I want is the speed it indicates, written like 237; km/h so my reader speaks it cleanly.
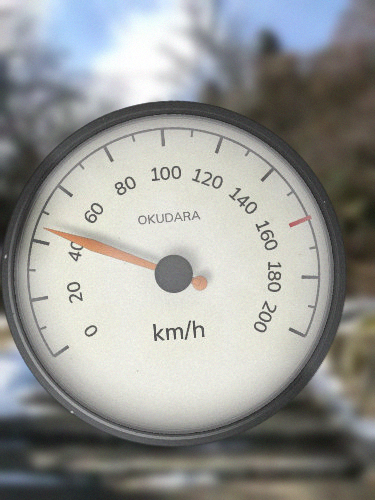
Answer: 45; km/h
